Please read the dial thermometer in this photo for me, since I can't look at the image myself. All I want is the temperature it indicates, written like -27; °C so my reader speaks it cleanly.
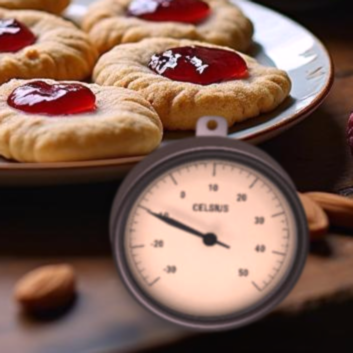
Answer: -10; °C
